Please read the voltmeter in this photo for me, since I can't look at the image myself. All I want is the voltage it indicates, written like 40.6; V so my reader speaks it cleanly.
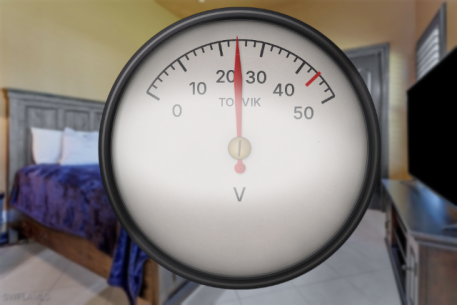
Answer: 24; V
